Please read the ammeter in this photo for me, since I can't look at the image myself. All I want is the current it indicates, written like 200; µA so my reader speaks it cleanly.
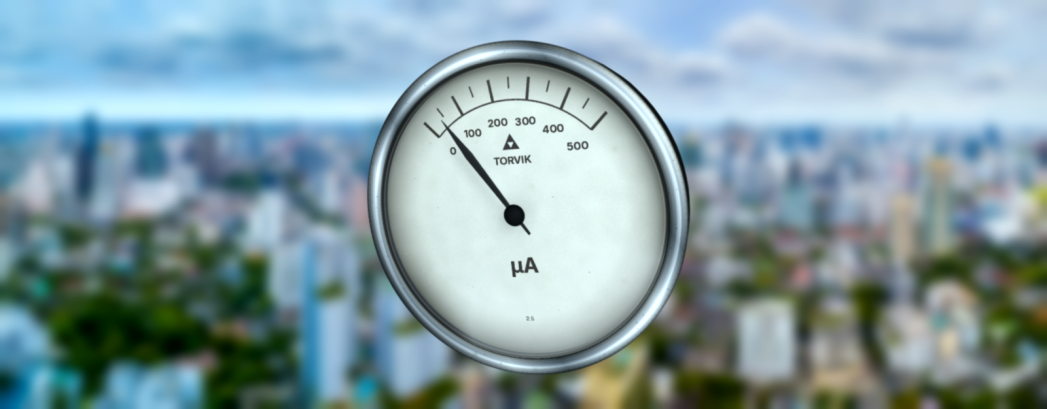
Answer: 50; µA
